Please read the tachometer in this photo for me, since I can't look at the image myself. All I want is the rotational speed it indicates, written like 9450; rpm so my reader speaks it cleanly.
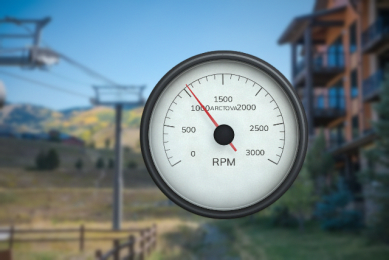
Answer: 1050; rpm
